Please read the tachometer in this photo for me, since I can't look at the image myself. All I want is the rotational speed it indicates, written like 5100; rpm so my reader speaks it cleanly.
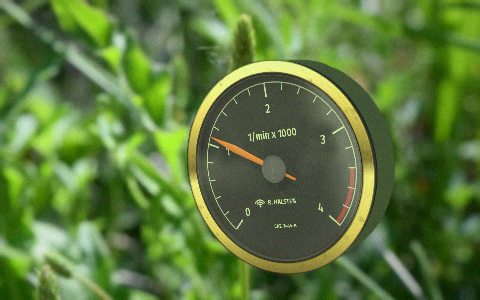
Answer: 1100; rpm
